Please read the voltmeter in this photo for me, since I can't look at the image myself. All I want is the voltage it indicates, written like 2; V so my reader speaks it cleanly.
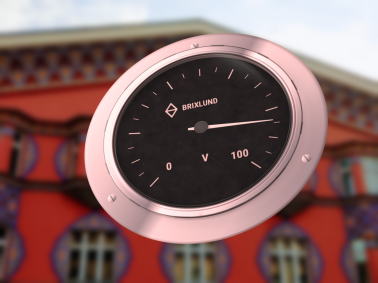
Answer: 85; V
